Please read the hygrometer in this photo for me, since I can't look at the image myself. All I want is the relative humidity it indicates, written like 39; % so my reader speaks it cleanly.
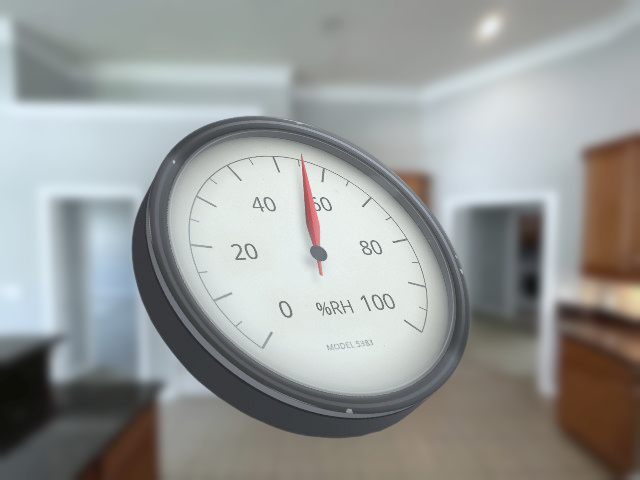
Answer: 55; %
